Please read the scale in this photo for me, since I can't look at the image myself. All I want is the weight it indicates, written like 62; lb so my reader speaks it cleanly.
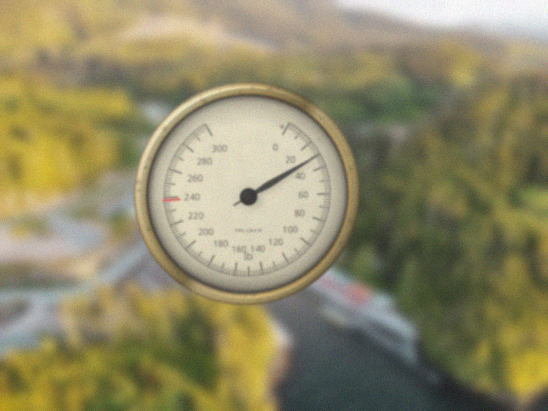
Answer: 30; lb
